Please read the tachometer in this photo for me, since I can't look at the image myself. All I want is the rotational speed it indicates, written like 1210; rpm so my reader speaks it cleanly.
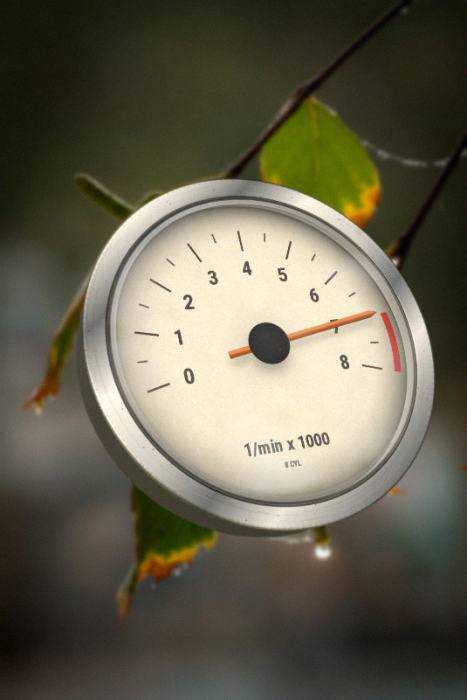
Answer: 7000; rpm
